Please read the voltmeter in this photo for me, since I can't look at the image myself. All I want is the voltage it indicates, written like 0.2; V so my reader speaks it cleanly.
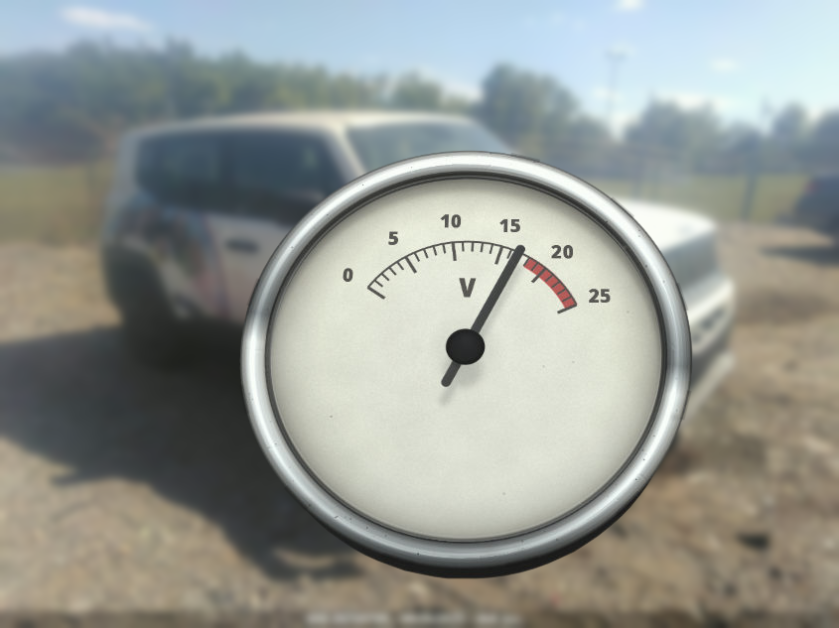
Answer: 17; V
